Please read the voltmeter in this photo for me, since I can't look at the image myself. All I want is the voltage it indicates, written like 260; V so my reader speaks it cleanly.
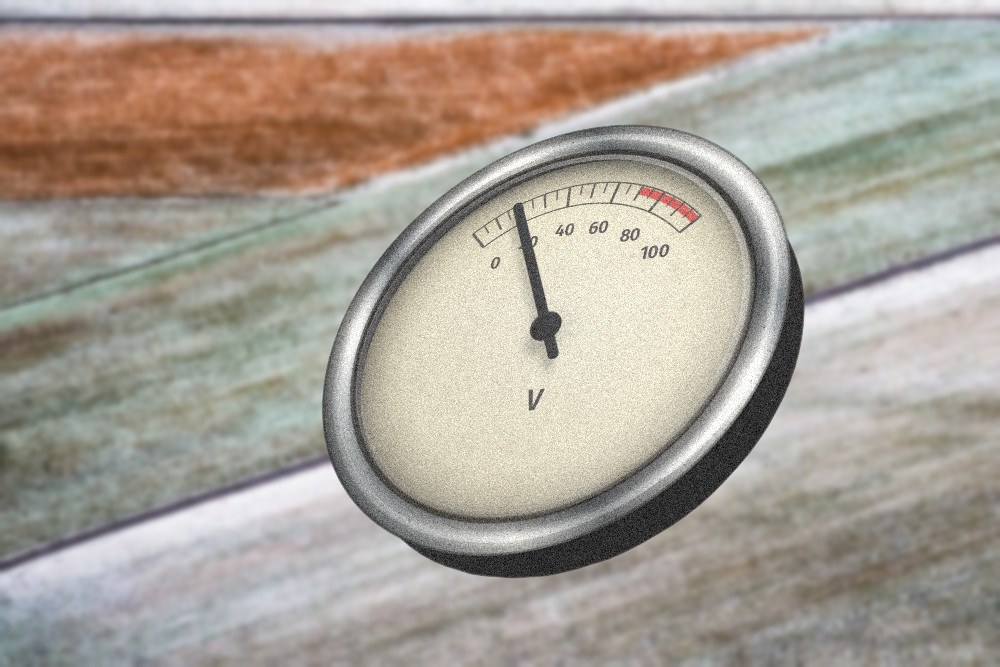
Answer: 20; V
